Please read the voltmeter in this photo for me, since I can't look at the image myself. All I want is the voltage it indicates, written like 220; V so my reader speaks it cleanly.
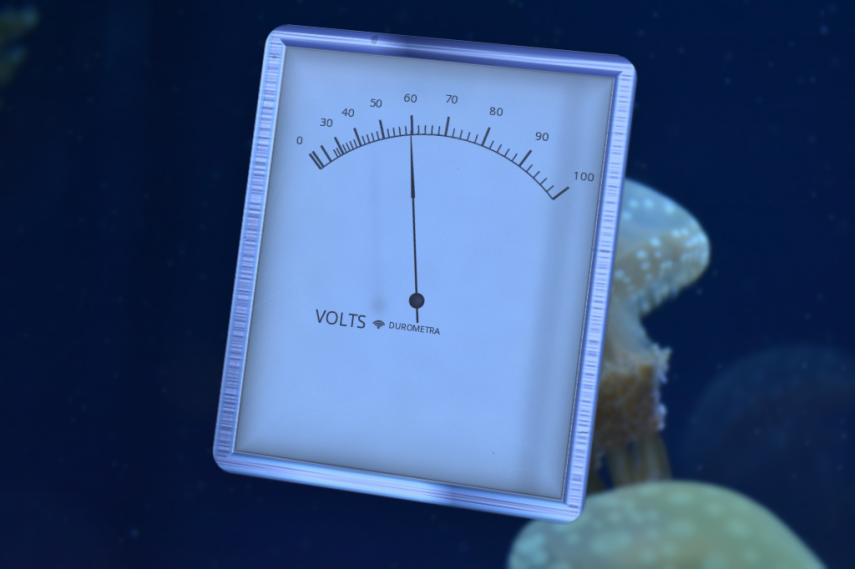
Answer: 60; V
